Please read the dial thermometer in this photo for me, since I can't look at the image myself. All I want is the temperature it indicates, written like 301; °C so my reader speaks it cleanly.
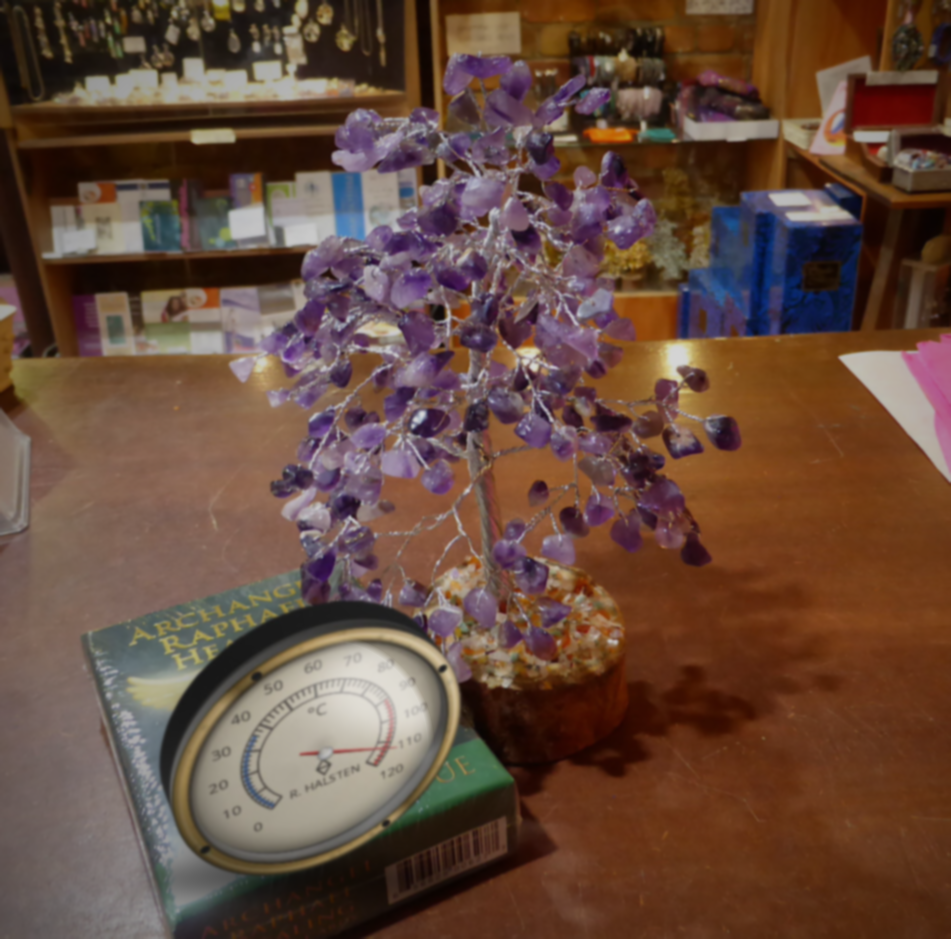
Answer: 110; °C
